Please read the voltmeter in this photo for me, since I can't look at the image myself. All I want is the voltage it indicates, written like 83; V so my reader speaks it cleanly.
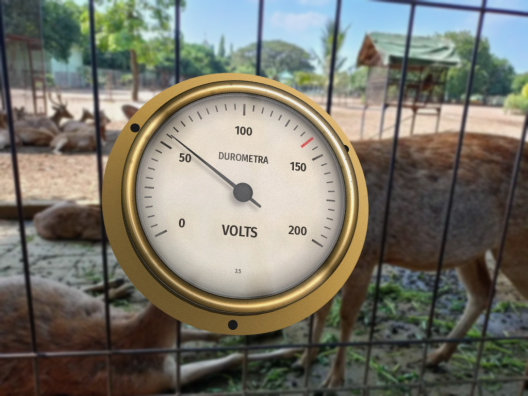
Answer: 55; V
